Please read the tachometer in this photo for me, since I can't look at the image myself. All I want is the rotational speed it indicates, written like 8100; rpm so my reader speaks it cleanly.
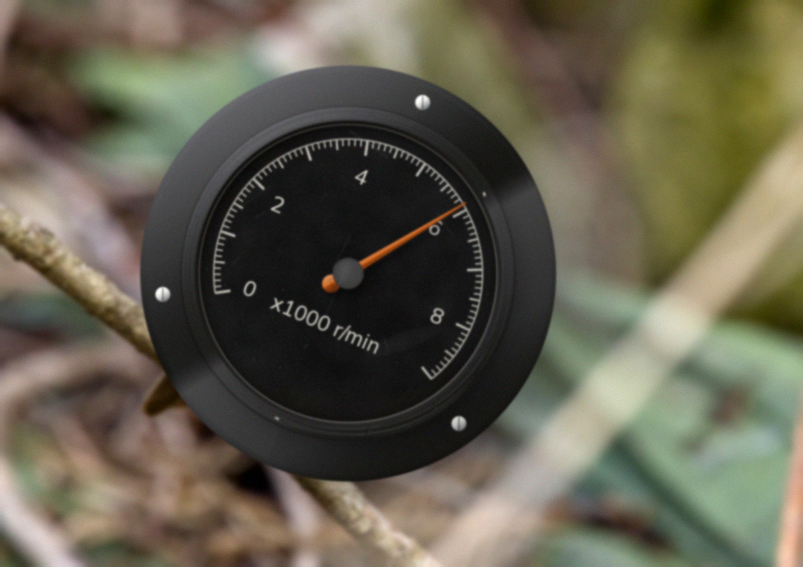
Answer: 5900; rpm
